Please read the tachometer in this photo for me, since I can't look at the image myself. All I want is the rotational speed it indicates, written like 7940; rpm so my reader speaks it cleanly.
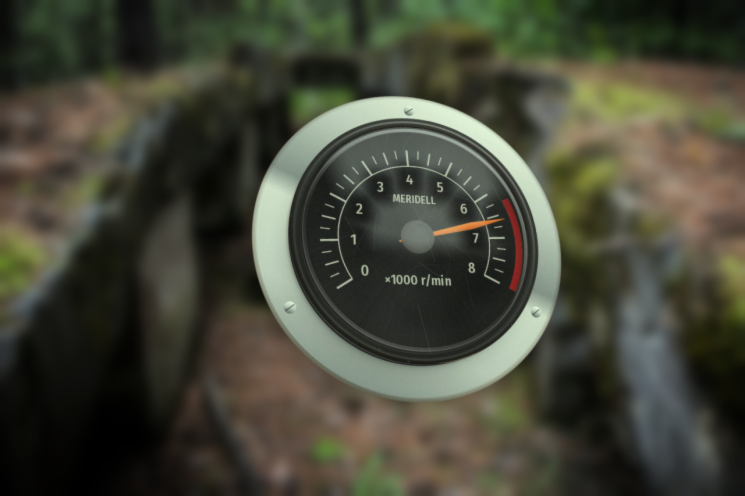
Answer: 6625; rpm
